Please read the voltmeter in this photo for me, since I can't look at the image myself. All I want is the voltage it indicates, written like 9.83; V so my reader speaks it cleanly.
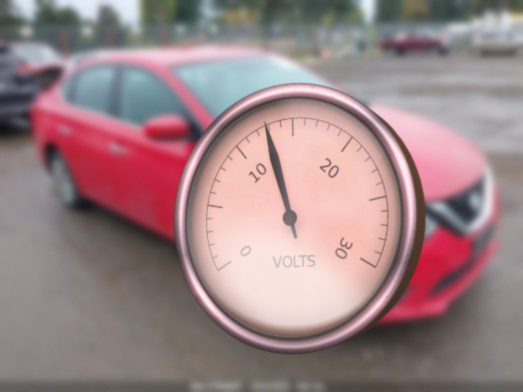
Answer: 13; V
